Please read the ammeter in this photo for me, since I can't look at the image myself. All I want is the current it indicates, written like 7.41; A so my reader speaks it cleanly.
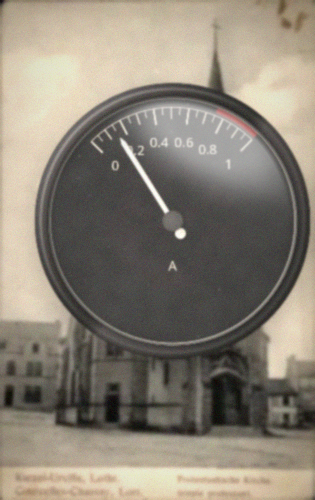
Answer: 0.15; A
